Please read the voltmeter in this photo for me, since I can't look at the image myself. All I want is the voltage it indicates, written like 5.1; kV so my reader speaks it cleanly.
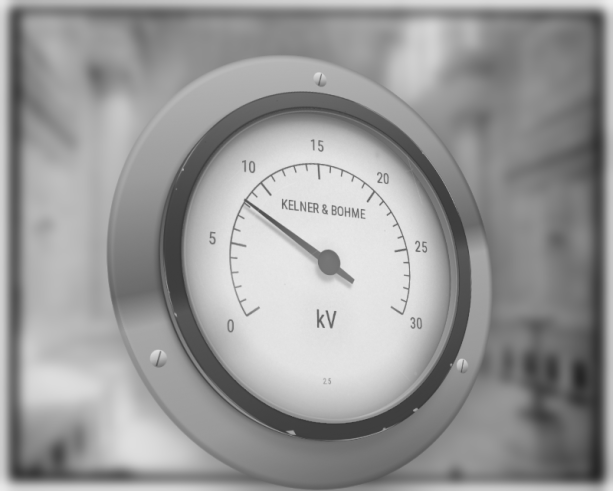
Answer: 8; kV
